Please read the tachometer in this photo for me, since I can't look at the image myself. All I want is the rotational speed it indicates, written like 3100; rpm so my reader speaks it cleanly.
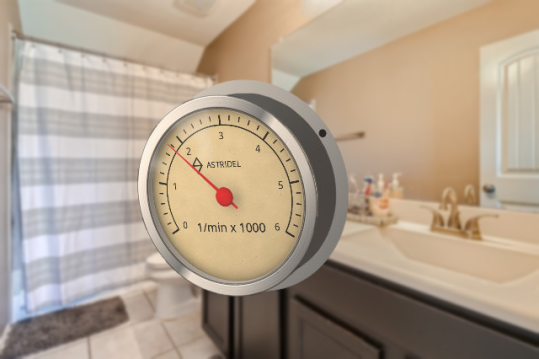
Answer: 1800; rpm
